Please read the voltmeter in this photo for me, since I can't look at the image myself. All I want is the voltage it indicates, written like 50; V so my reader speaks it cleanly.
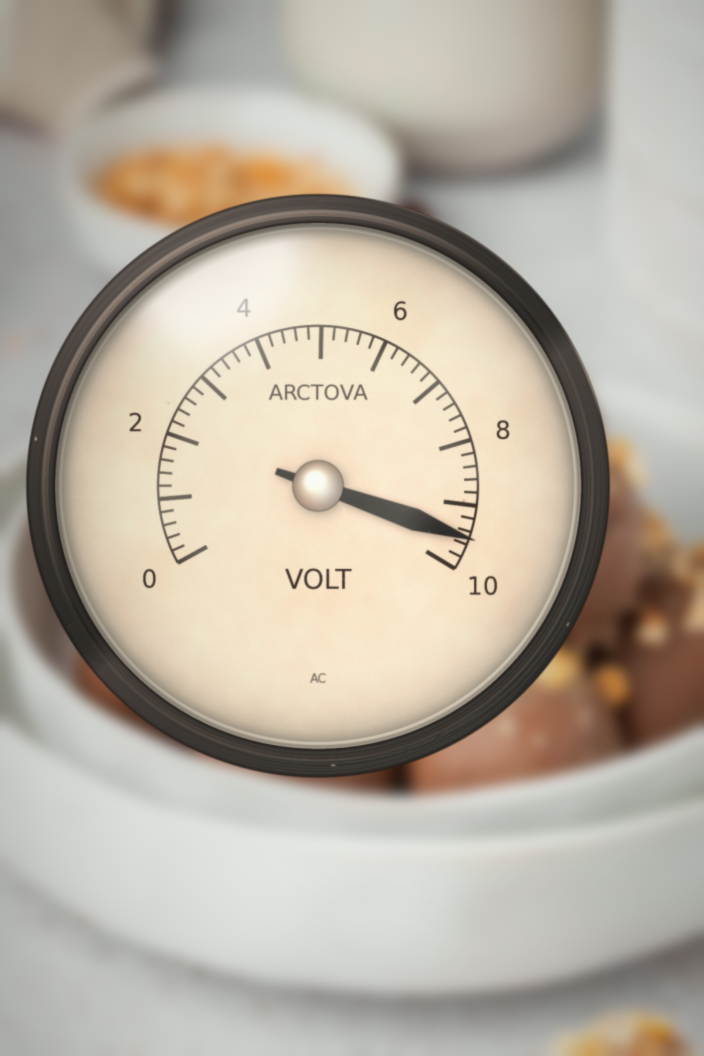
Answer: 9.5; V
